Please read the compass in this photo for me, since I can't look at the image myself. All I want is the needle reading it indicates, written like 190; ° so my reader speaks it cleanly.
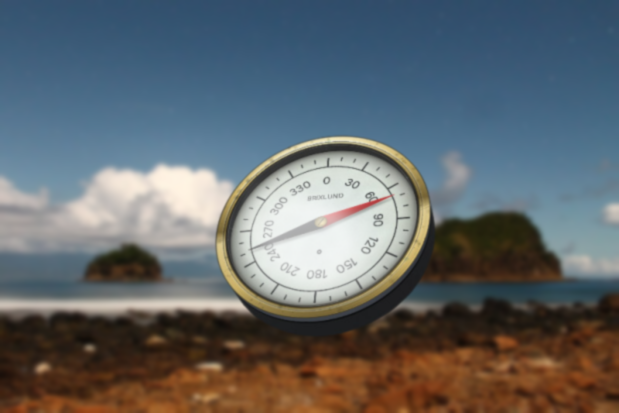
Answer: 70; °
